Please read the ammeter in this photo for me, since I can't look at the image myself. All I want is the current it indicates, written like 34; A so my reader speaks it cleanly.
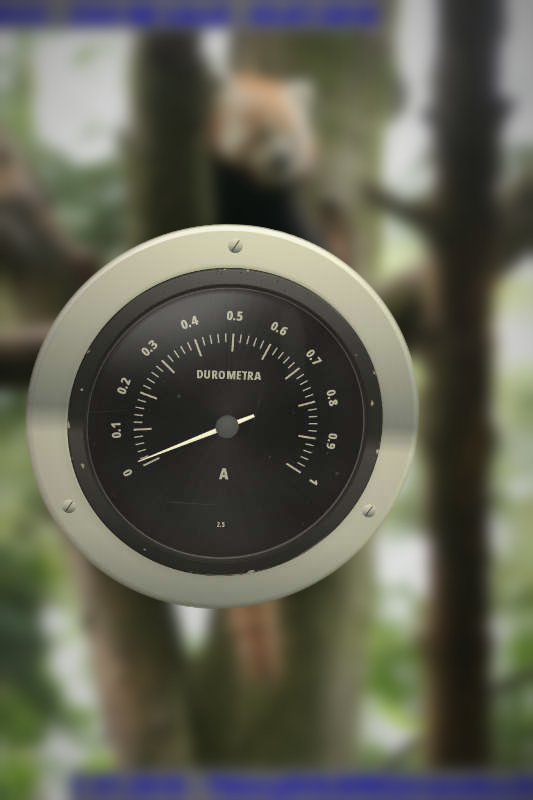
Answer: 0.02; A
